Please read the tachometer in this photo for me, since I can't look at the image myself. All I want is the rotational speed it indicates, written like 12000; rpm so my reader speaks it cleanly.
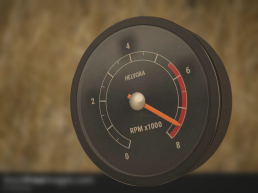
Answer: 7500; rpm
